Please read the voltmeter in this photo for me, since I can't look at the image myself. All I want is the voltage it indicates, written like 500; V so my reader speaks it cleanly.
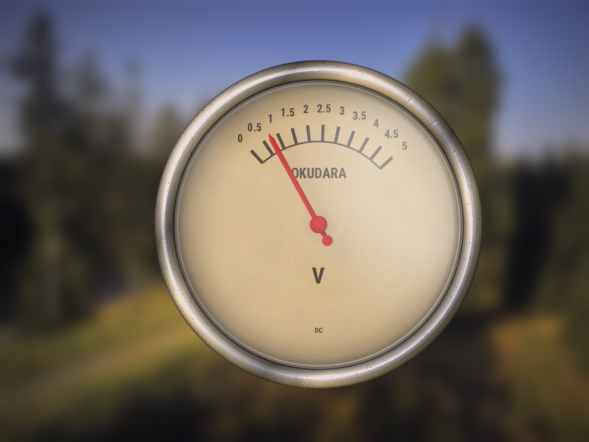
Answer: 0.75; V
